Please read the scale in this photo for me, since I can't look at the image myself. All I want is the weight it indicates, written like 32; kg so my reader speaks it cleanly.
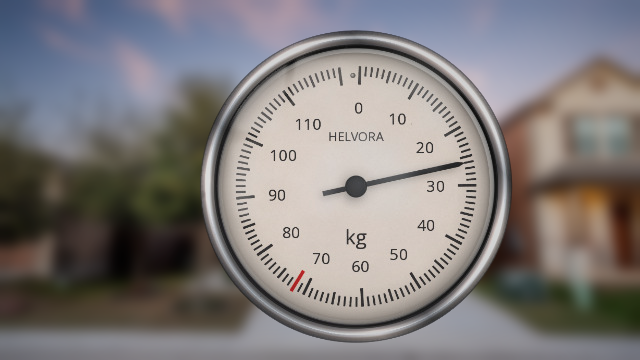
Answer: 26; kg
